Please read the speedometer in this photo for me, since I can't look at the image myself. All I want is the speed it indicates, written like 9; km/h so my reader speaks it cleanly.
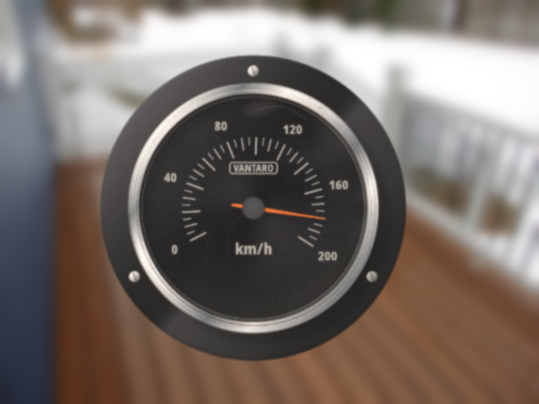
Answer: 180; km/h
